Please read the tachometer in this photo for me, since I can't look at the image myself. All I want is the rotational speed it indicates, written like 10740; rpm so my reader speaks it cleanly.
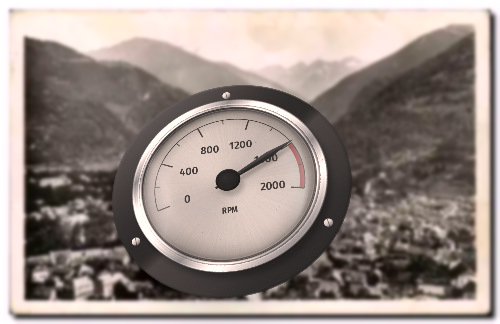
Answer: 1600; rpm
